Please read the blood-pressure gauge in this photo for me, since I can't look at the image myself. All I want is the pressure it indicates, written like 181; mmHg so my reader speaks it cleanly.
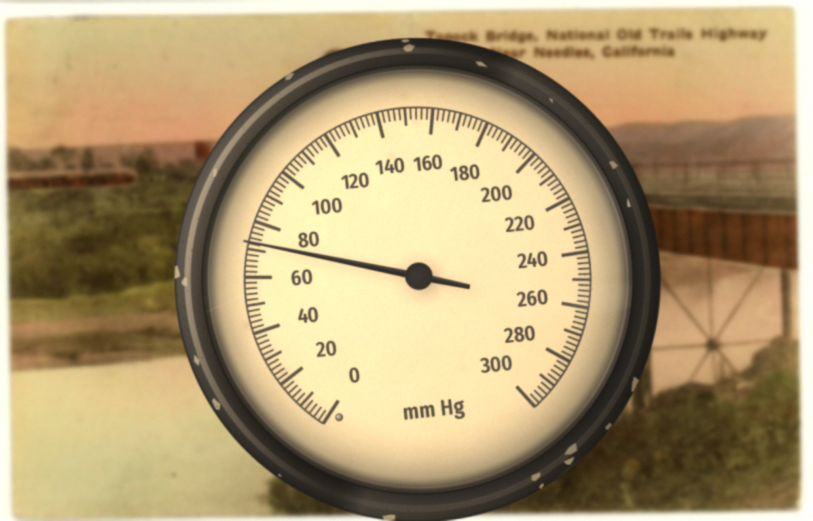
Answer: 72; mmHg
